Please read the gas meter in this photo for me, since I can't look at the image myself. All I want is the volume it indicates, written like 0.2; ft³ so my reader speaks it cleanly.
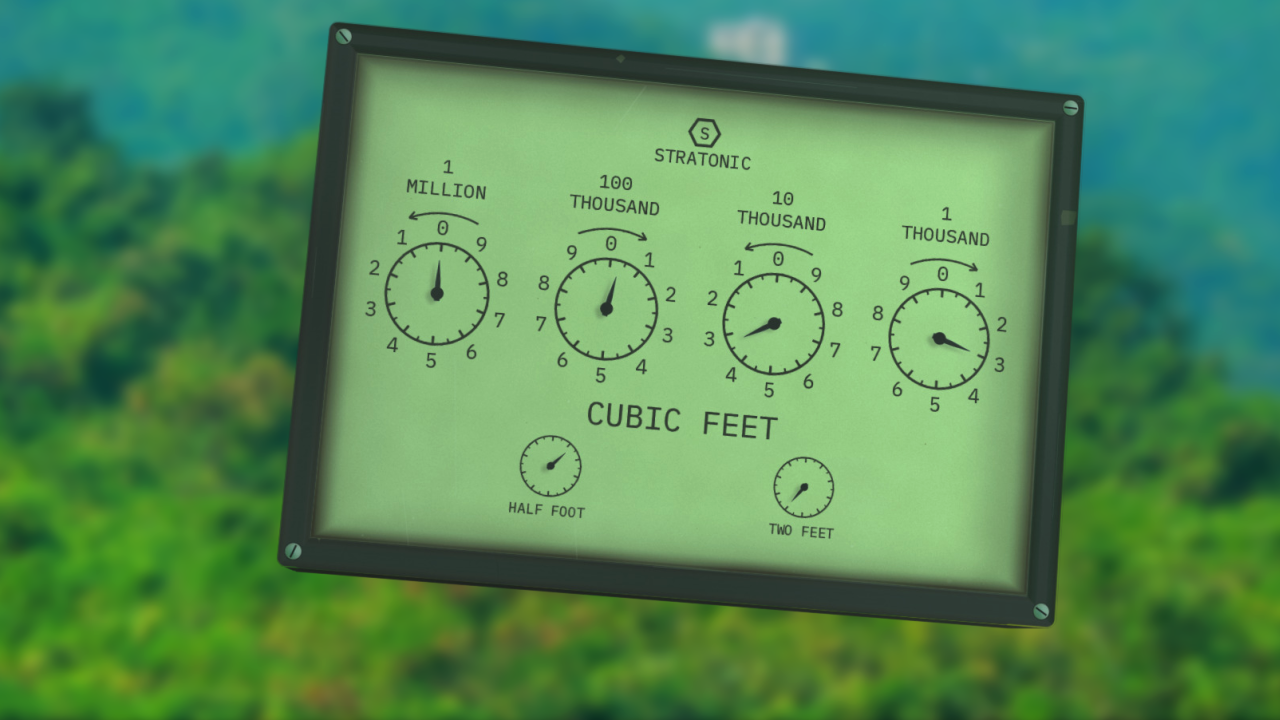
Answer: 3300; ft³
